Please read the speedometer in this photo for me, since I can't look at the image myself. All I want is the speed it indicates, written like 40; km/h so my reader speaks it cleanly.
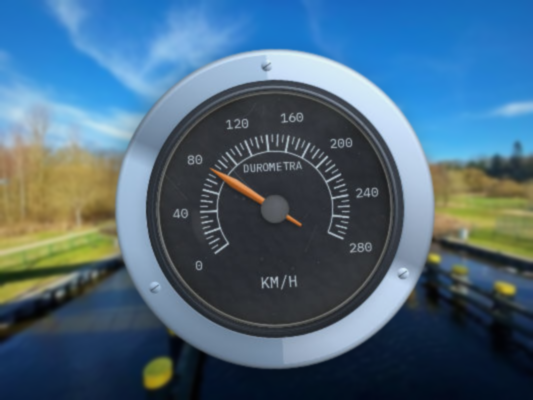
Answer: 80; km/h
